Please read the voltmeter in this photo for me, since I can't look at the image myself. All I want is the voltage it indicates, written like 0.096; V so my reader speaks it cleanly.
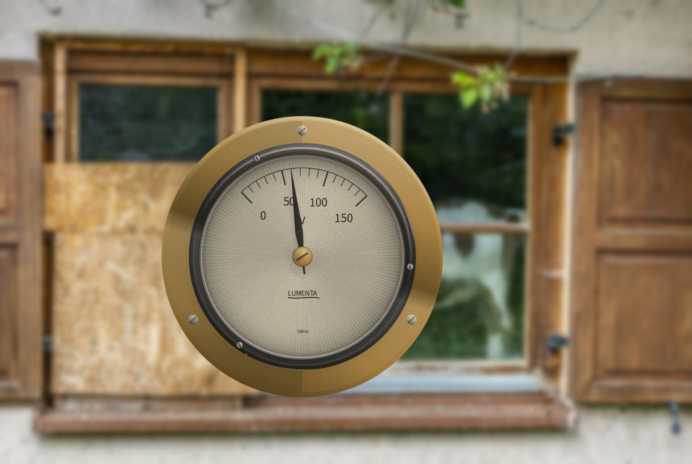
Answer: 60; V
